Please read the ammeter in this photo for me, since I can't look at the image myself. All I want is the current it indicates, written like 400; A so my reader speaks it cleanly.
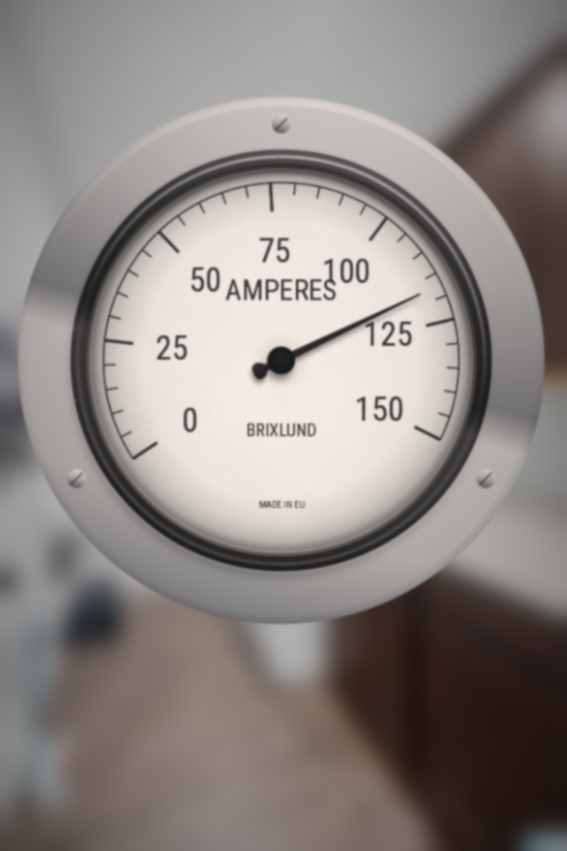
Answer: 117.5; A
